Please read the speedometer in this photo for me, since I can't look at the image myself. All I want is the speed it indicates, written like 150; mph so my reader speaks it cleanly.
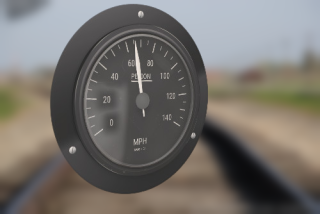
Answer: 65; mph
